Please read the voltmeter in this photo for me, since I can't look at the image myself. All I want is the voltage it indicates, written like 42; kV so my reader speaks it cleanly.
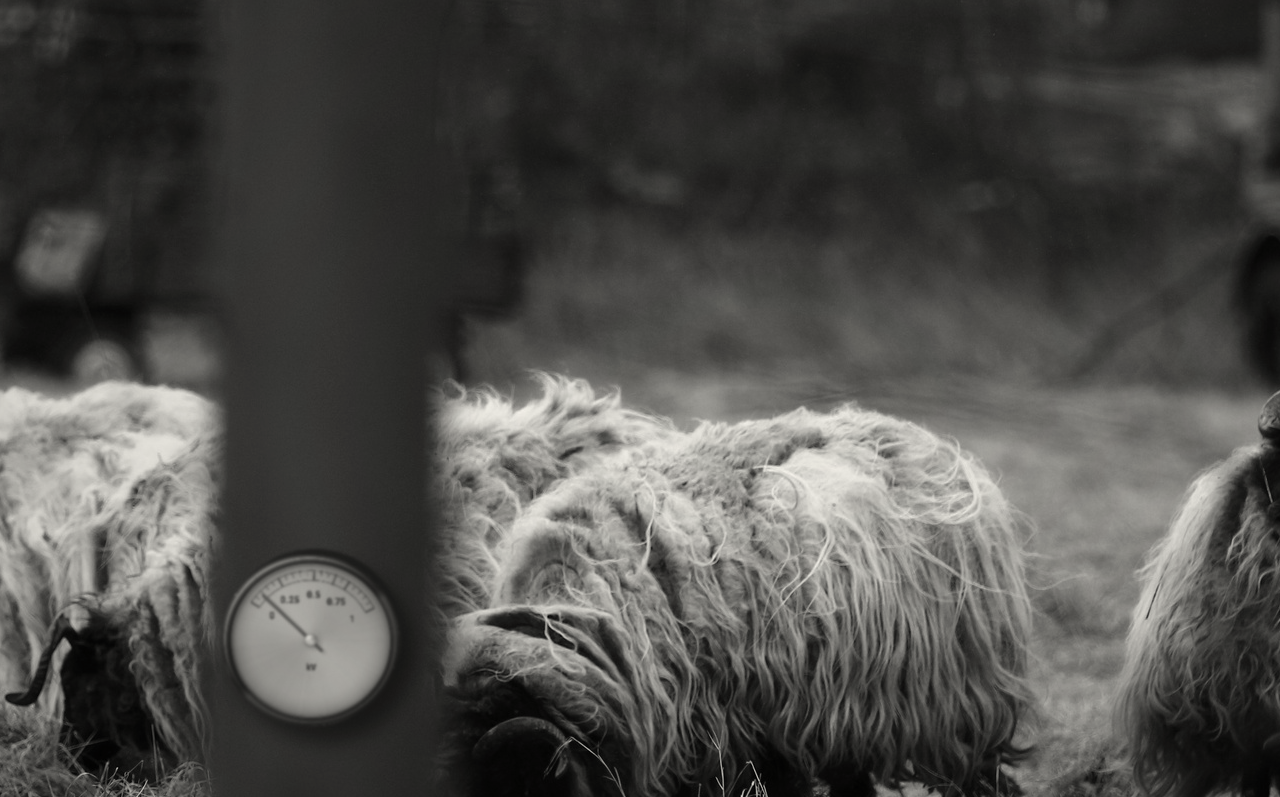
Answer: 0.1; kV
